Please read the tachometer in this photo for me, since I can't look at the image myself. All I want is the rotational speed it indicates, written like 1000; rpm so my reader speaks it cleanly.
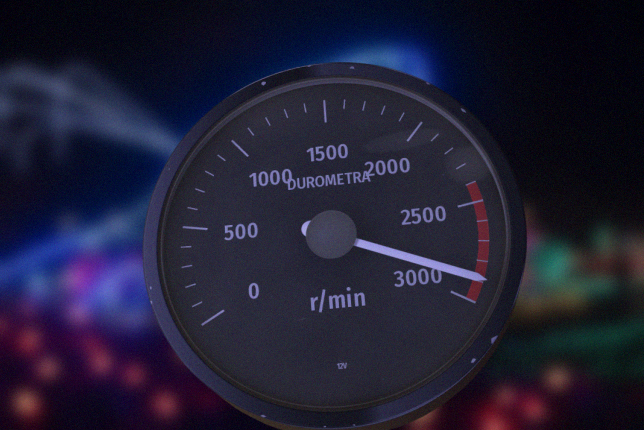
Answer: 2900; rpm
